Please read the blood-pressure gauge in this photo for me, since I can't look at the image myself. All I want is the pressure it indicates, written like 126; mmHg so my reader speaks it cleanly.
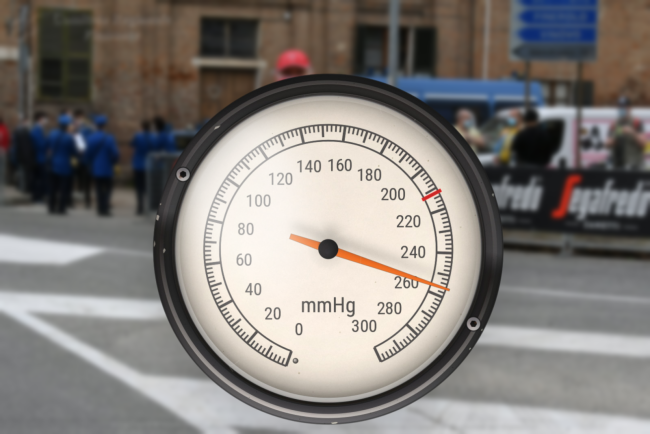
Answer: 256; mmHg
